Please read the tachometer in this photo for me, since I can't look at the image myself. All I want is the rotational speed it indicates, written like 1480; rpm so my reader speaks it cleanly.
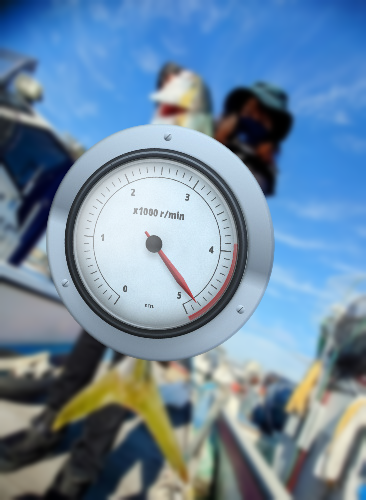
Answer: 4800; rpm
